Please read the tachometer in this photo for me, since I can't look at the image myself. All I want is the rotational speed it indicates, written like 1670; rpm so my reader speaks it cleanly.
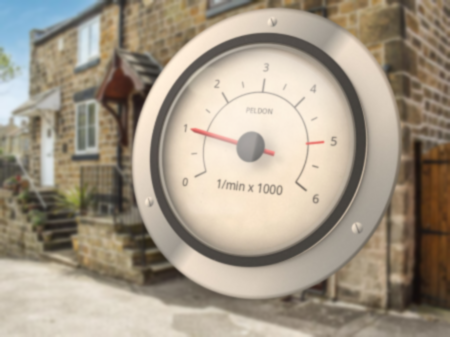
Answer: 1000; rpm
